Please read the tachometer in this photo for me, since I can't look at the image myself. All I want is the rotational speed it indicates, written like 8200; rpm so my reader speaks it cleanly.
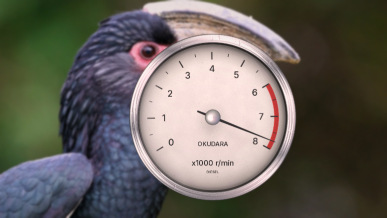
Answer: 7750; rpm
